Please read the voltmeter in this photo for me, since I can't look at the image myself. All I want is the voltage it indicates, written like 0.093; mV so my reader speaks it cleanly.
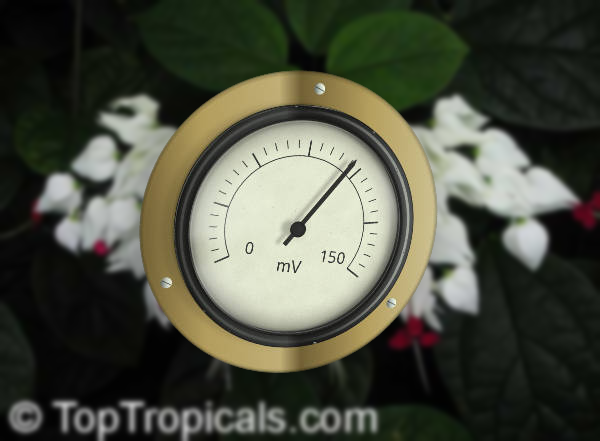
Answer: 95; mV
